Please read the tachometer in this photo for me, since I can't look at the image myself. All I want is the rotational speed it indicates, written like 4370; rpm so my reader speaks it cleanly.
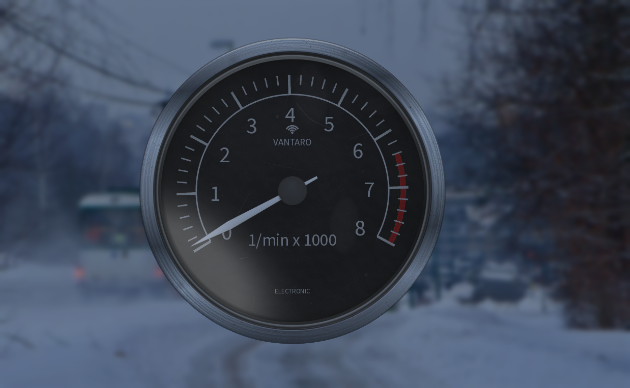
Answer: 100; rpm
